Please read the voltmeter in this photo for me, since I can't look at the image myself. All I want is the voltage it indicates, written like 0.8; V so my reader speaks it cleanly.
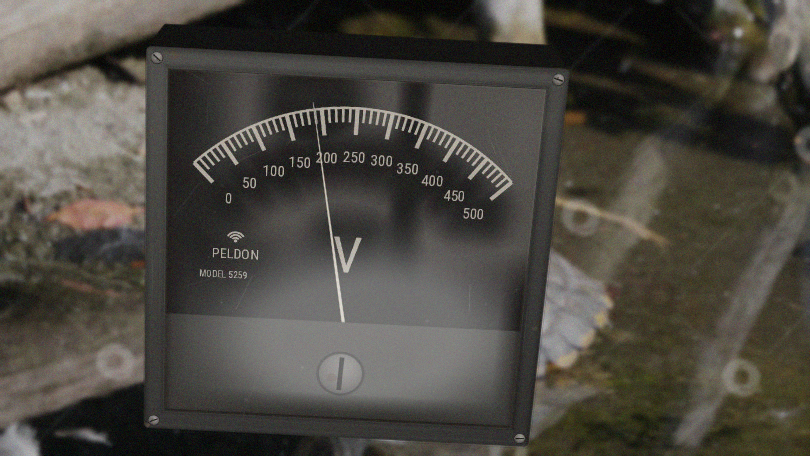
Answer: 190; V
